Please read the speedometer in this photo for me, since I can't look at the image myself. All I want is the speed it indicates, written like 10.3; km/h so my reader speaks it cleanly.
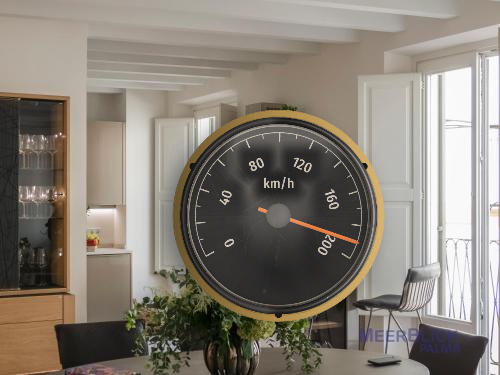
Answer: 190; km/h
